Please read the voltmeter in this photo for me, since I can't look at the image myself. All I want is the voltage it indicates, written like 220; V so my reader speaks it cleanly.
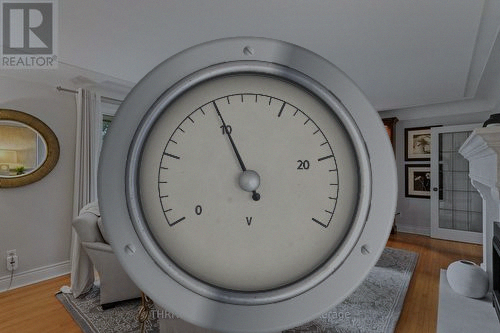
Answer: 10; V
